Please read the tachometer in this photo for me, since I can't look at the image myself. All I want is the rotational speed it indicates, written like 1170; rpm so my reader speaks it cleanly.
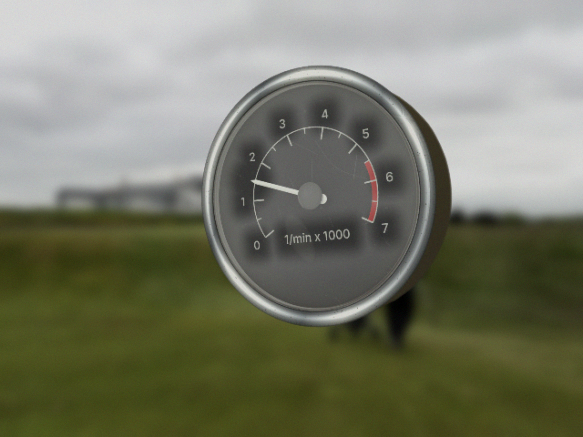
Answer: 1500; rpm
